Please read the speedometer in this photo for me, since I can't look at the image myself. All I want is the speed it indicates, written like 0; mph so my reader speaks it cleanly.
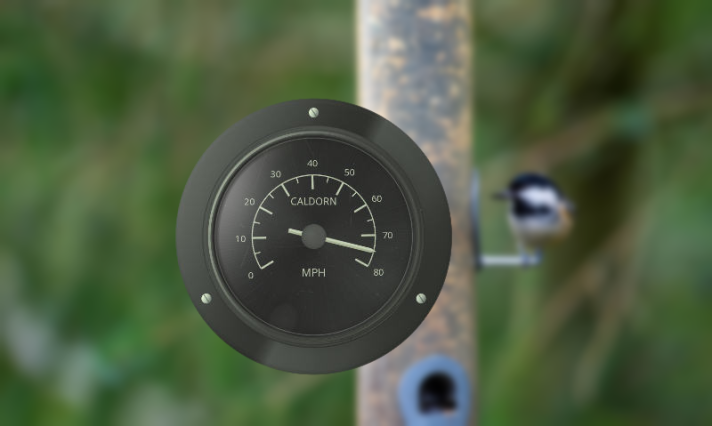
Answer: 75; mph
